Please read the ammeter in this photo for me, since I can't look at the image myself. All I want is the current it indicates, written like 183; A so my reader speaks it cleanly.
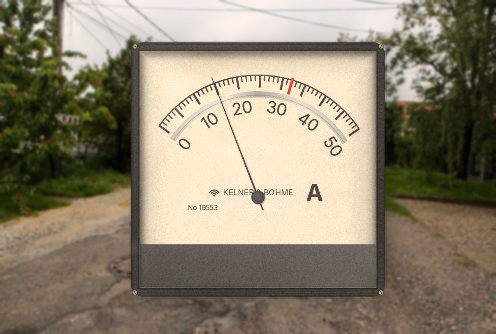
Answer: 15; A
